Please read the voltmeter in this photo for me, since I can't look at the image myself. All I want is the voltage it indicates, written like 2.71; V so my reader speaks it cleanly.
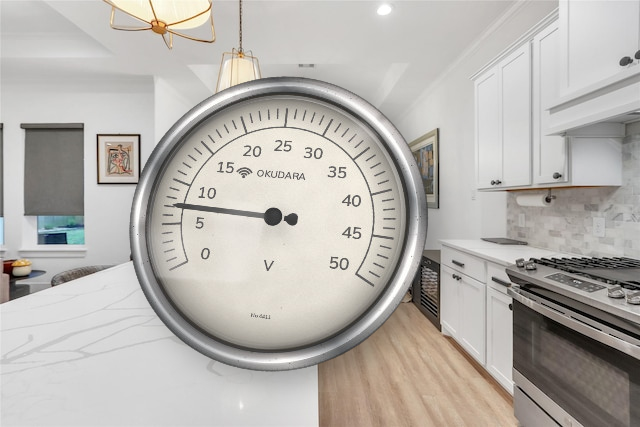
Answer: 7; V
